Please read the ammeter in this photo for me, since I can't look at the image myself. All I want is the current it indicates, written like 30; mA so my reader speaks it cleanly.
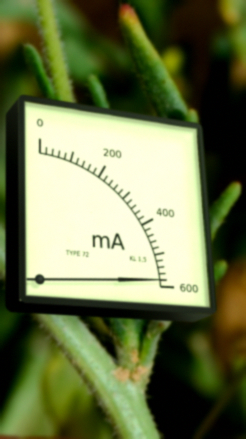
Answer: 580; mA
